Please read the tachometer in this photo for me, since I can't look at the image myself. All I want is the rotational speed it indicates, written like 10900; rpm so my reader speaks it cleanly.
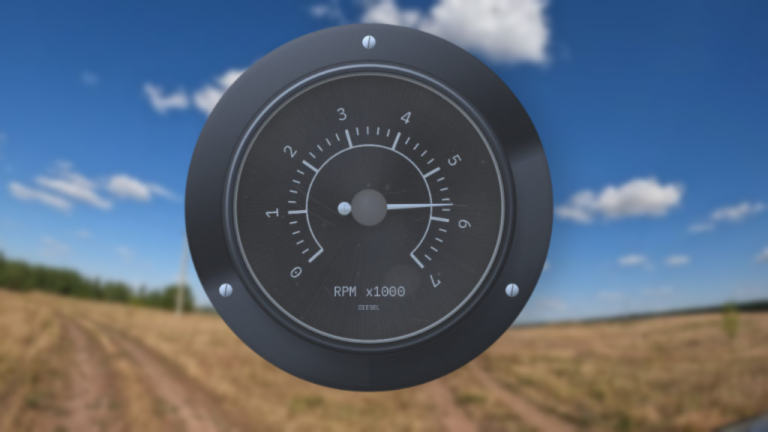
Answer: 5700; rpm
